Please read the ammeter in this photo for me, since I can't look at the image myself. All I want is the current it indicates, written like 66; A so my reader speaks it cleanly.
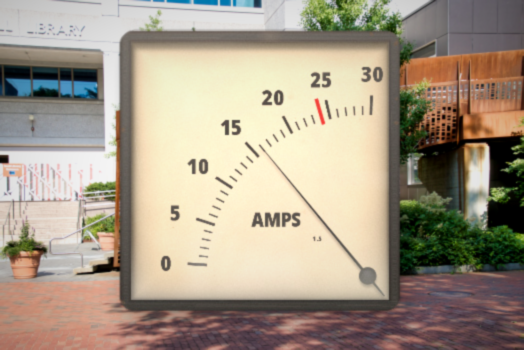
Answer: 16; A
